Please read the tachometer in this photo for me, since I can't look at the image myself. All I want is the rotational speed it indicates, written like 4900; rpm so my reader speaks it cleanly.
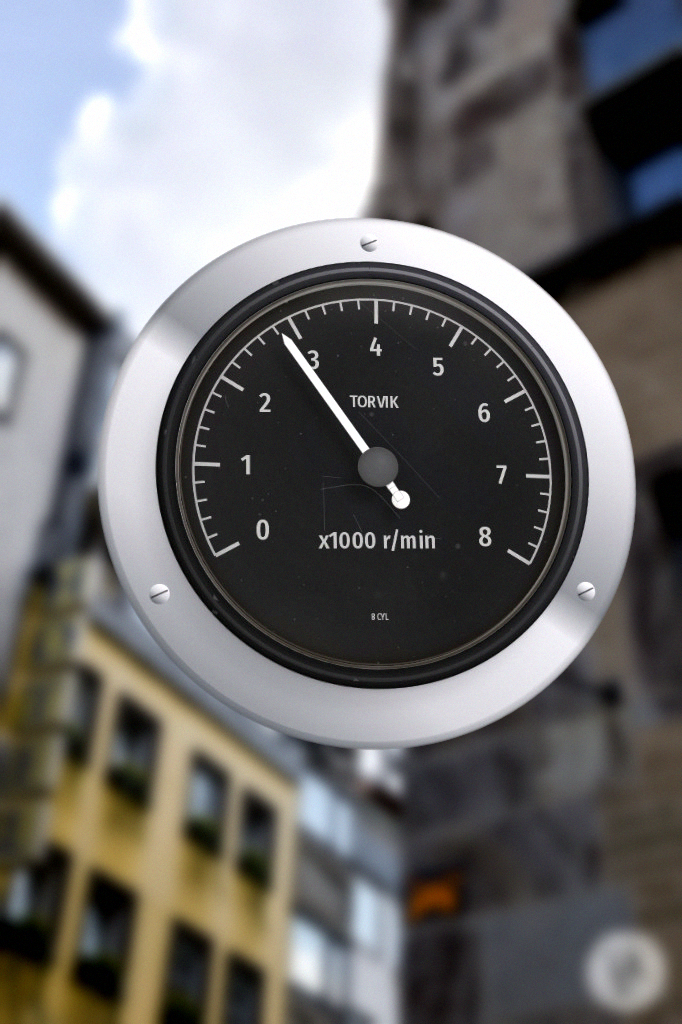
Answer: 2800; rpm
